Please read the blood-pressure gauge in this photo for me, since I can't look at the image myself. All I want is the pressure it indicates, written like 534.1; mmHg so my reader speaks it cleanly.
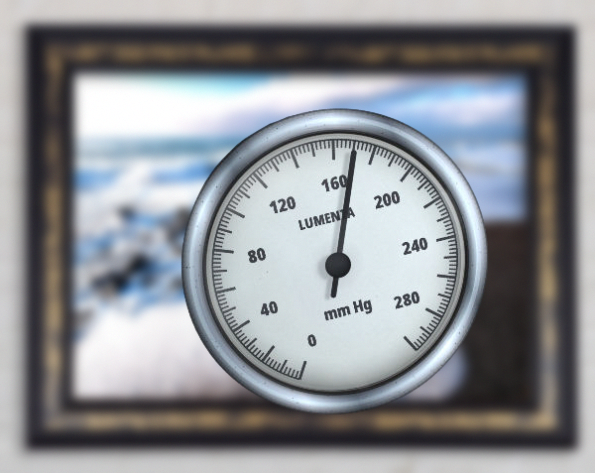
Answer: 170; mmHg
